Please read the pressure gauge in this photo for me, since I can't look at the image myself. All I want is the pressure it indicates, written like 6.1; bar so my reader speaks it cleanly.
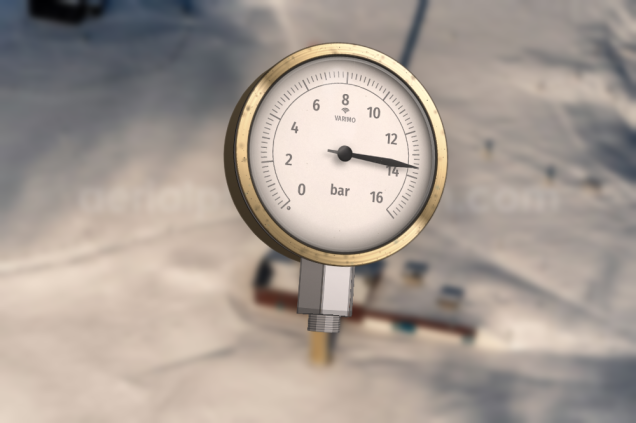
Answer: 13.6; bar
